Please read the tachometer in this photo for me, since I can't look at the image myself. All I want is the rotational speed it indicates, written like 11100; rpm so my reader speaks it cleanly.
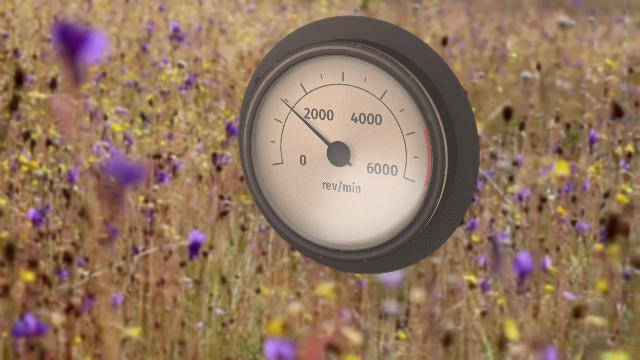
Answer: 1500; rpm
